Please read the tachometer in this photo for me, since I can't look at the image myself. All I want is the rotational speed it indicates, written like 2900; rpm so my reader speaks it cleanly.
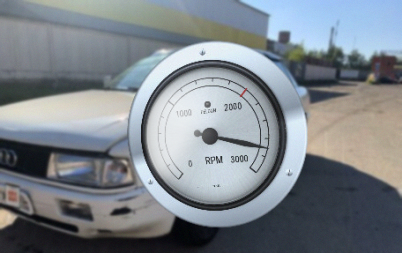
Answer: 2700; rpm
